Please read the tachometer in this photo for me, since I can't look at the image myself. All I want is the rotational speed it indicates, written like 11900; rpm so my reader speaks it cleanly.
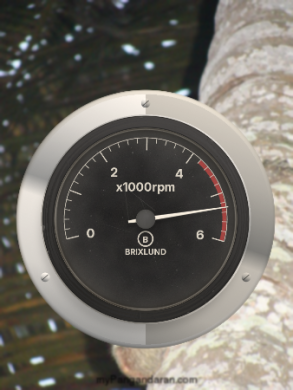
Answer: 5300; rpm
